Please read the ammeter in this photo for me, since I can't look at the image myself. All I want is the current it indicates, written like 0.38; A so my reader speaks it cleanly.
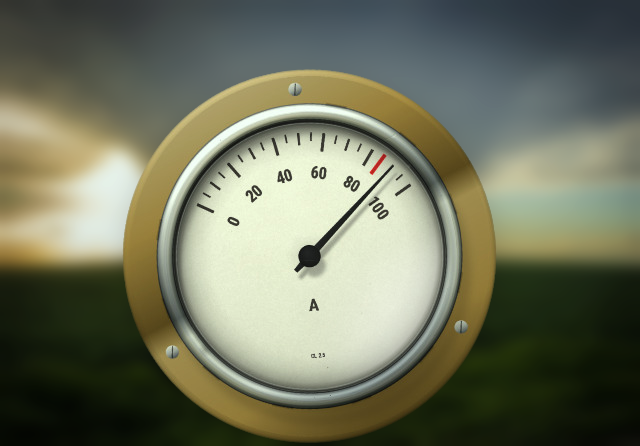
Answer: 90; A
